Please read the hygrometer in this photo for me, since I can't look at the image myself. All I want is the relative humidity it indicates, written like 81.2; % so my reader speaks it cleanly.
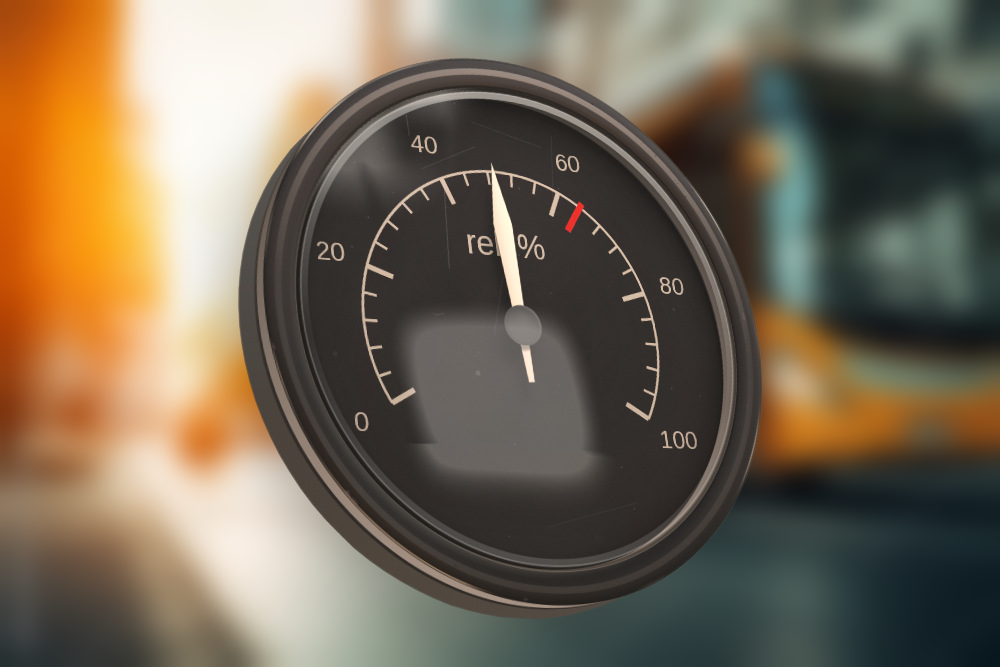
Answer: 48; %
